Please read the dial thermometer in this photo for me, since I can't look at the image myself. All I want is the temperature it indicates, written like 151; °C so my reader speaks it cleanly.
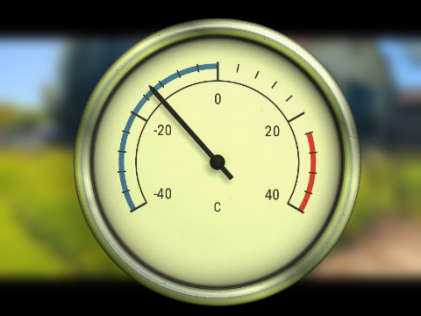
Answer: -14; °C
